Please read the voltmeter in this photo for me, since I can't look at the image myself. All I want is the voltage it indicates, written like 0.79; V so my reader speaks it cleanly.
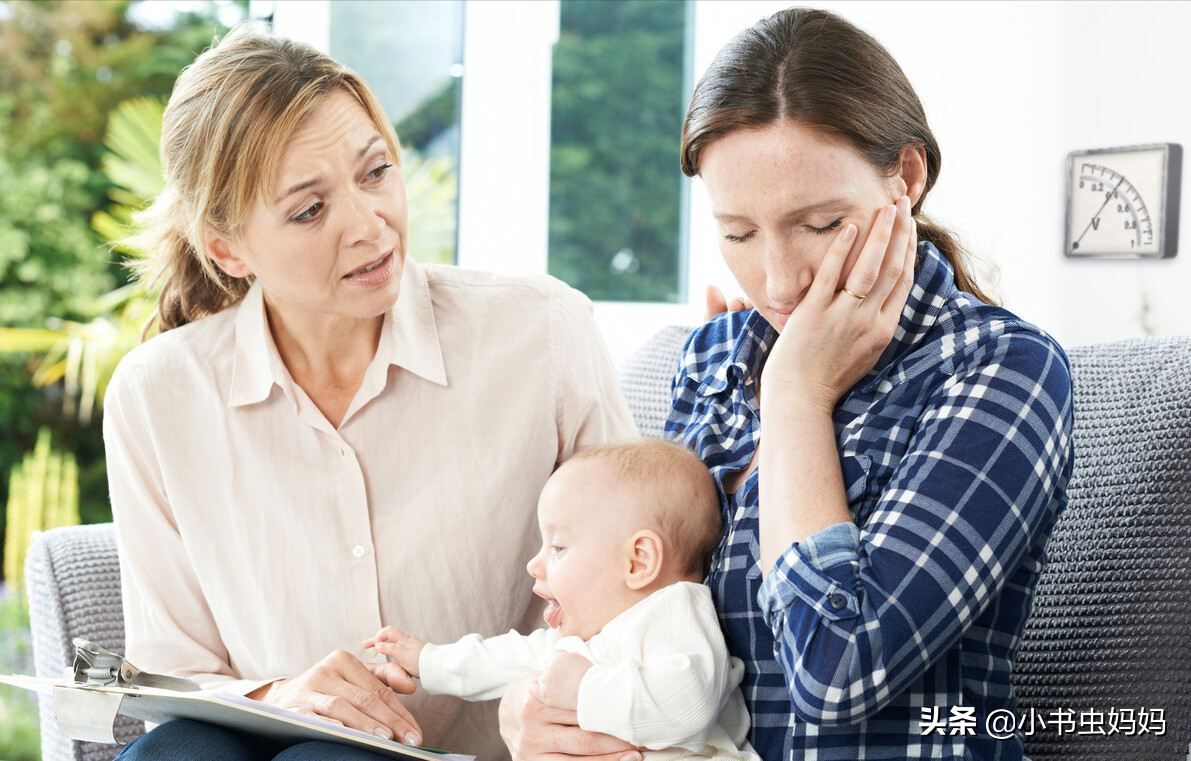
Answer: 0.4; V
